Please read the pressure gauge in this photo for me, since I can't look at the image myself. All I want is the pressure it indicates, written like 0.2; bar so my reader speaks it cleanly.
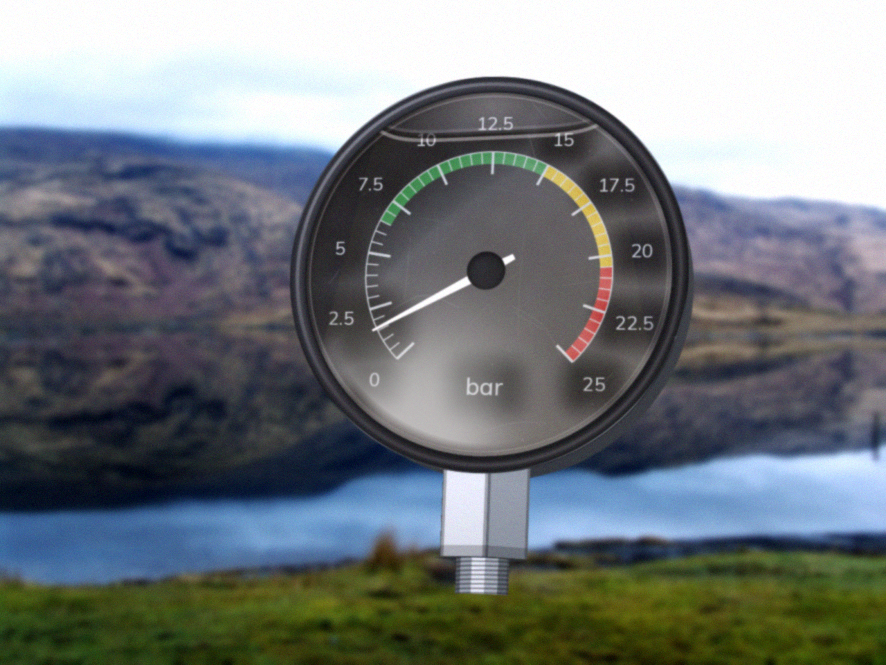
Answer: 1.5; bar
